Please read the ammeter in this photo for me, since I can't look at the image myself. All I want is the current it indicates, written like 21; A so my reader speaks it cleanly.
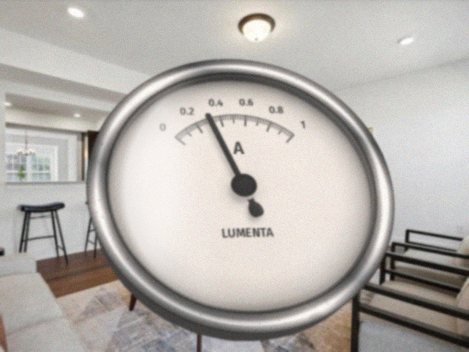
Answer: 0.3; A
